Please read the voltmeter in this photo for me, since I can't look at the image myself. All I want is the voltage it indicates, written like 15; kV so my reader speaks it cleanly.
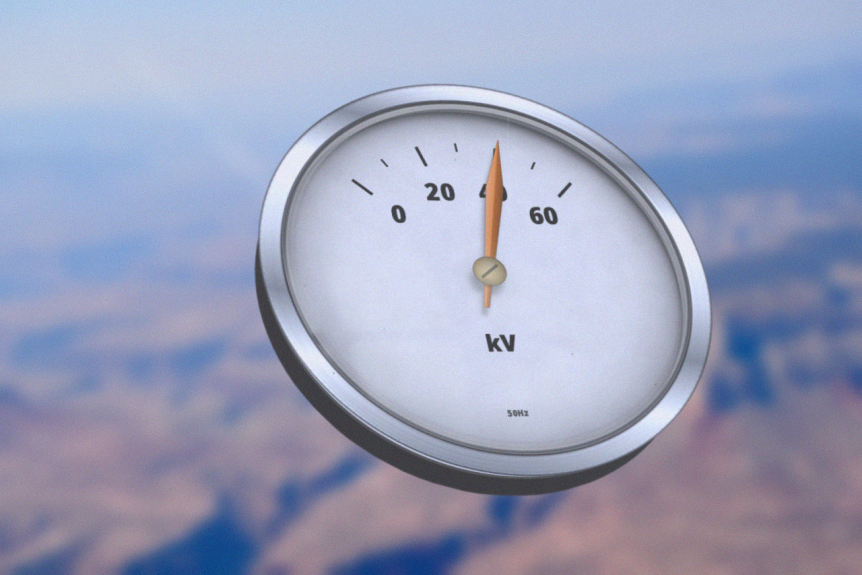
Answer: 40; kV
